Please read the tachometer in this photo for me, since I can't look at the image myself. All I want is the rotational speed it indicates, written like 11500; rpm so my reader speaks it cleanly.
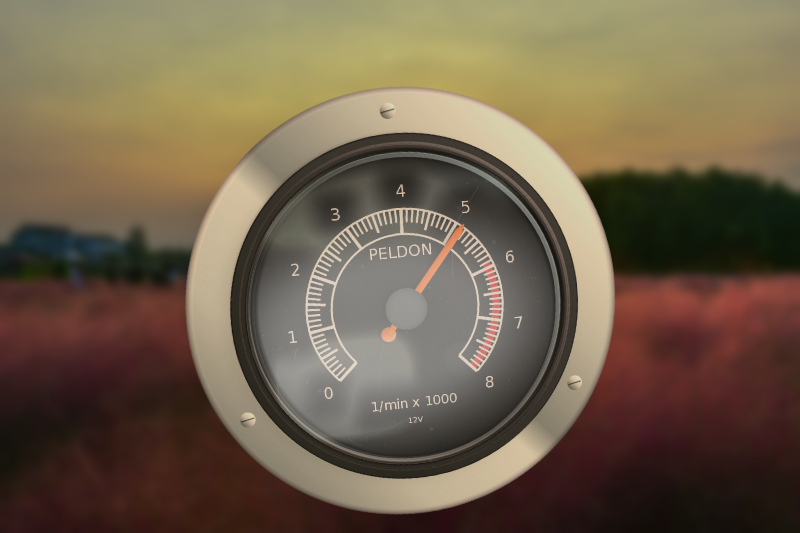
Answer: 5100; rpm
